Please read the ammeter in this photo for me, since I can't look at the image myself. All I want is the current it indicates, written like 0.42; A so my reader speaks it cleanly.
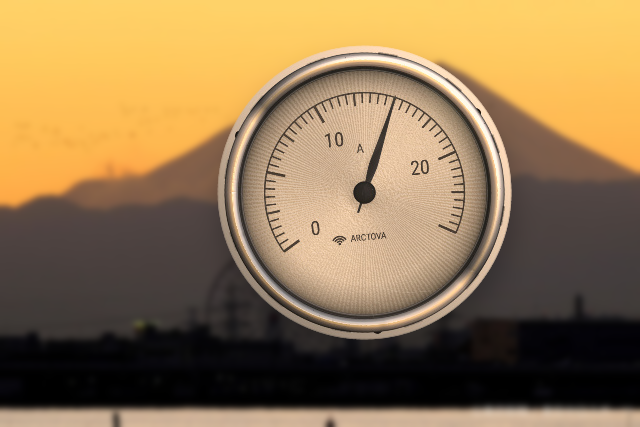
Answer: 15; A
